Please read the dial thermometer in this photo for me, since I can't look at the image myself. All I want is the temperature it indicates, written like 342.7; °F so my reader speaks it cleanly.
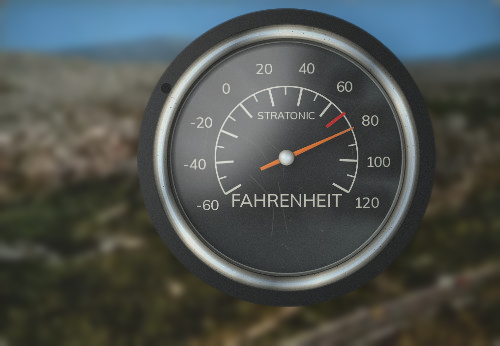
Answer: 80; °F
